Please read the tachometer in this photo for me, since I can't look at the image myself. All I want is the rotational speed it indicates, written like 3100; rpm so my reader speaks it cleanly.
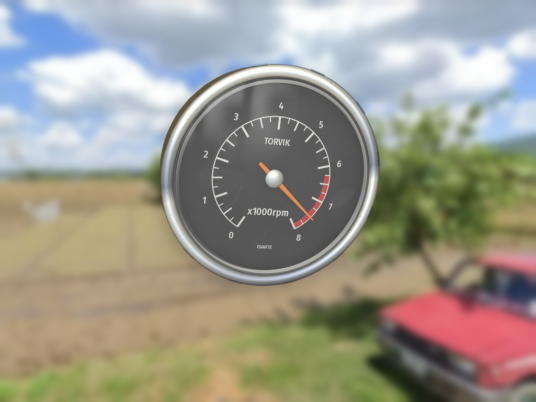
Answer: 7500; rpm
